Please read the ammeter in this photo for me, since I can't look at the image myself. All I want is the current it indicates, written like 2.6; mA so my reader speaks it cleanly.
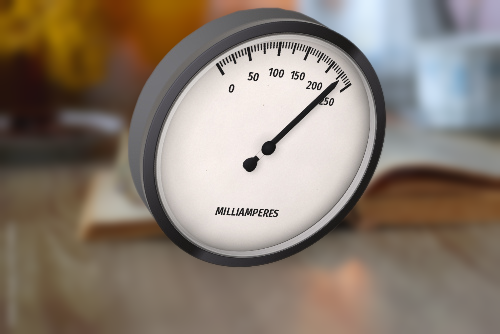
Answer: 225; mA
